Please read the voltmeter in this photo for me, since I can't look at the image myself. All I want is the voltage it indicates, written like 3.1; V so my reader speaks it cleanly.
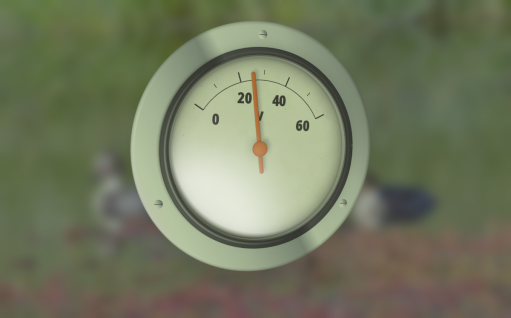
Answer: 25; V
